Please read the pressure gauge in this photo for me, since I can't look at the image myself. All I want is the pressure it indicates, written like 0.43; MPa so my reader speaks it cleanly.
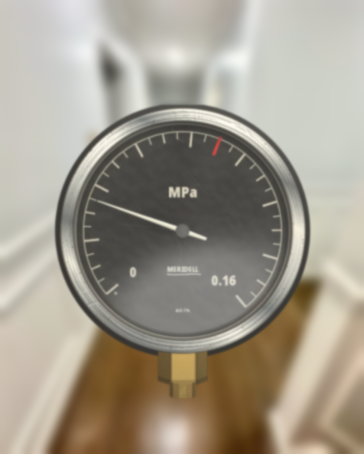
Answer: 0.035; MPa
